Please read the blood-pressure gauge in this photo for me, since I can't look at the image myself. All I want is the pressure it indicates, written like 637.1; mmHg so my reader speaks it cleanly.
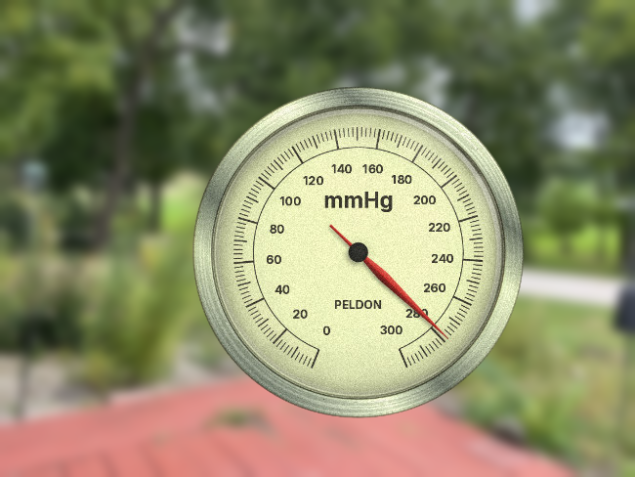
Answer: 278; mmHg
